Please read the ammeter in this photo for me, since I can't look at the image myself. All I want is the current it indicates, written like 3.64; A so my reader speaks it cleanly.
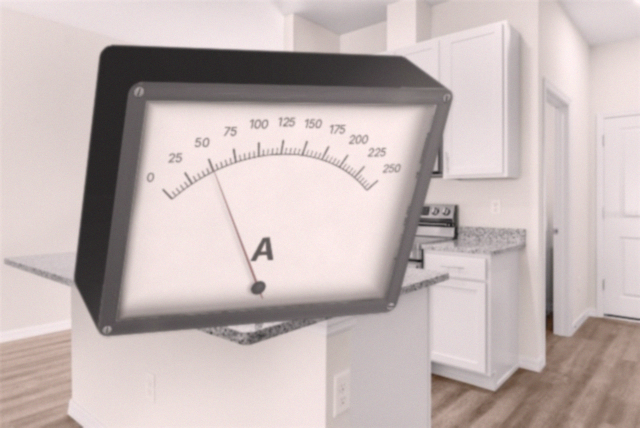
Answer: 50; A
